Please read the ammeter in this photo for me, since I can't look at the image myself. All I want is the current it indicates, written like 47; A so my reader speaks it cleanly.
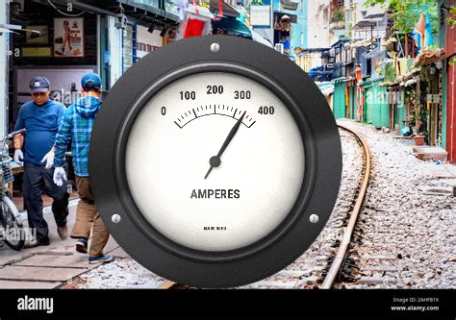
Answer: 340; A
